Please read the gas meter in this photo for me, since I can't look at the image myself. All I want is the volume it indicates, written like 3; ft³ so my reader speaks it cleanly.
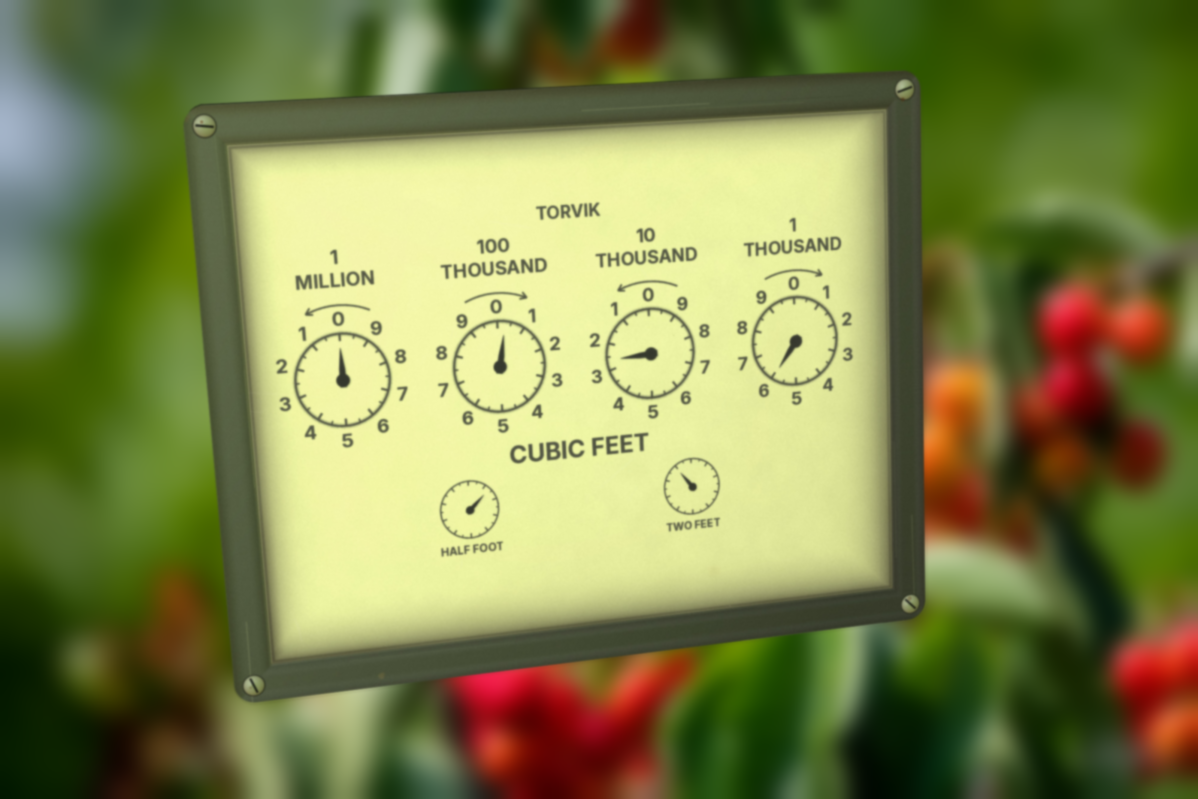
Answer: 2600; ft³
